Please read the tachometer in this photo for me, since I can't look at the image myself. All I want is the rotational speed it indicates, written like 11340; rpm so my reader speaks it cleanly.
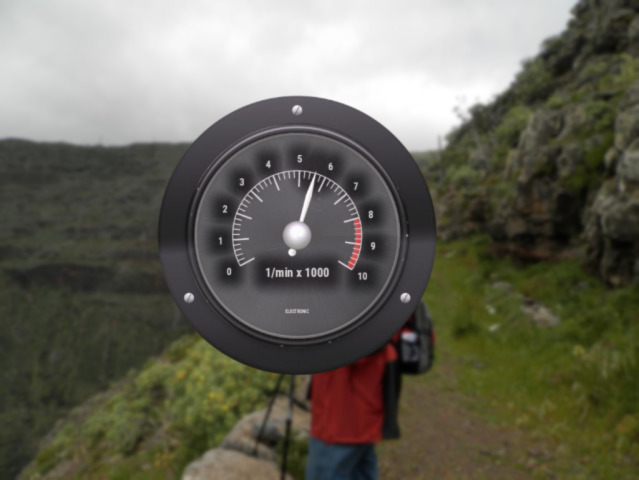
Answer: 5600; rpm
